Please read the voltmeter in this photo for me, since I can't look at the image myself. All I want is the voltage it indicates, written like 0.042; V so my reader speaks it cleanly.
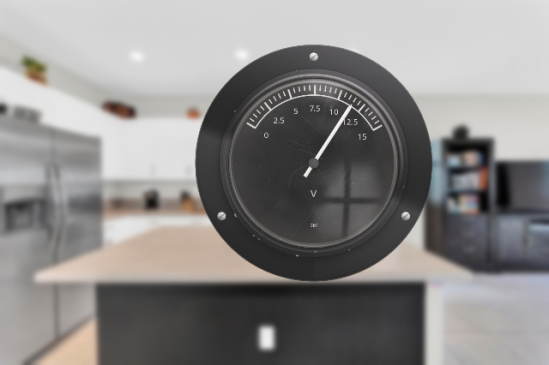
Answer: 11.5; V
